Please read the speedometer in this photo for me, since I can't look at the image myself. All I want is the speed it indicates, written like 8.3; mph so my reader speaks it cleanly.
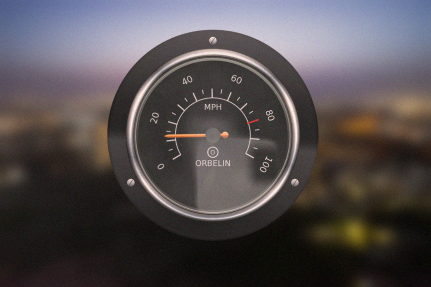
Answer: 12.5; mph
